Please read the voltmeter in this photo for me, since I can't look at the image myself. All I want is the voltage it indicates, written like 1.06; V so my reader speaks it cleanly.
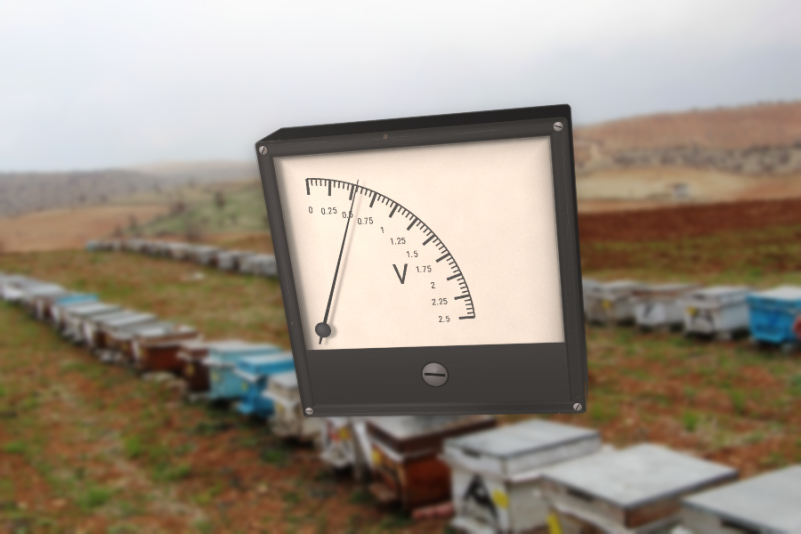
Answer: 0.55; V
